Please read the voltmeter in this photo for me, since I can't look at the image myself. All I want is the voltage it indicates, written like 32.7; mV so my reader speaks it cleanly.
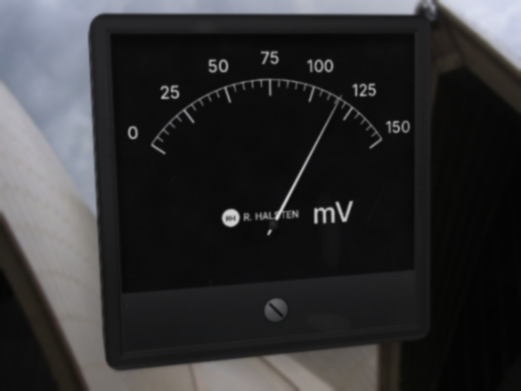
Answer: 115; mV
